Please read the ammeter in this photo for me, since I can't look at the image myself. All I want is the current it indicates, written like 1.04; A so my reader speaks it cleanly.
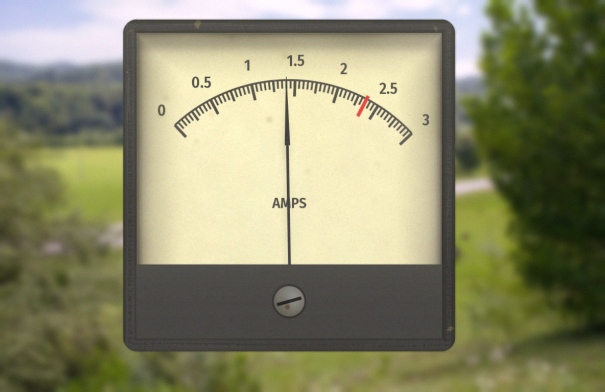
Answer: 1.4; A
